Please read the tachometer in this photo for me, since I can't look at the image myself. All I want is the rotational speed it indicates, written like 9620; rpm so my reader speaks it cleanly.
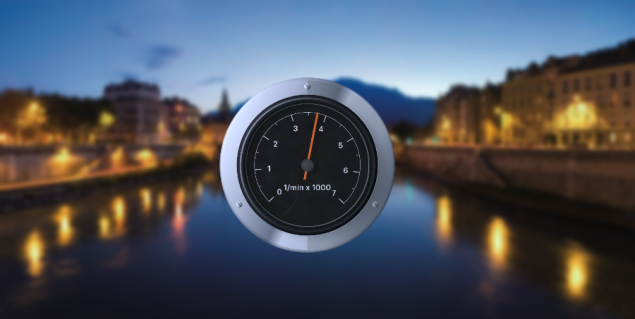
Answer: 3750; rpm
